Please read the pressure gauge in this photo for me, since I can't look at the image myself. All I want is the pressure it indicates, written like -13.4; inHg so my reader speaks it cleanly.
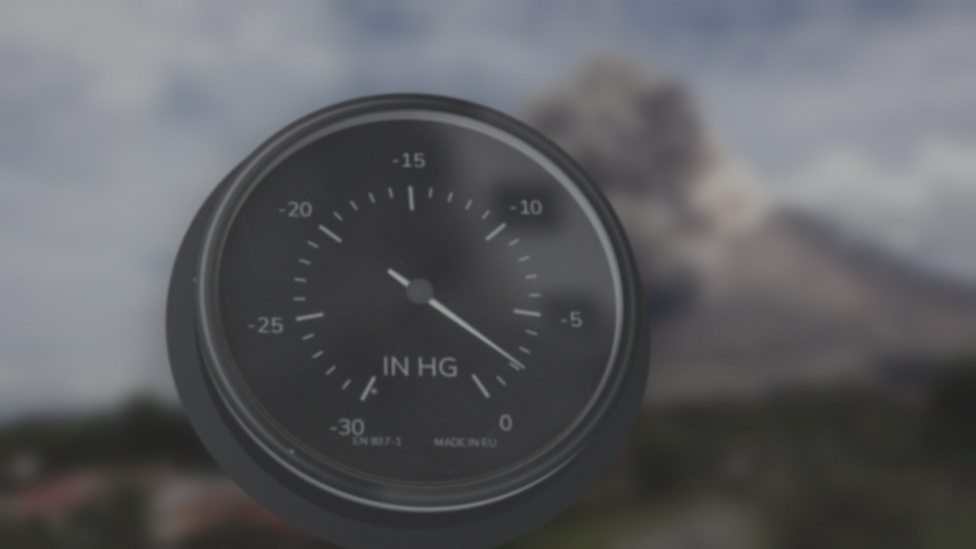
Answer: -2; inHg
